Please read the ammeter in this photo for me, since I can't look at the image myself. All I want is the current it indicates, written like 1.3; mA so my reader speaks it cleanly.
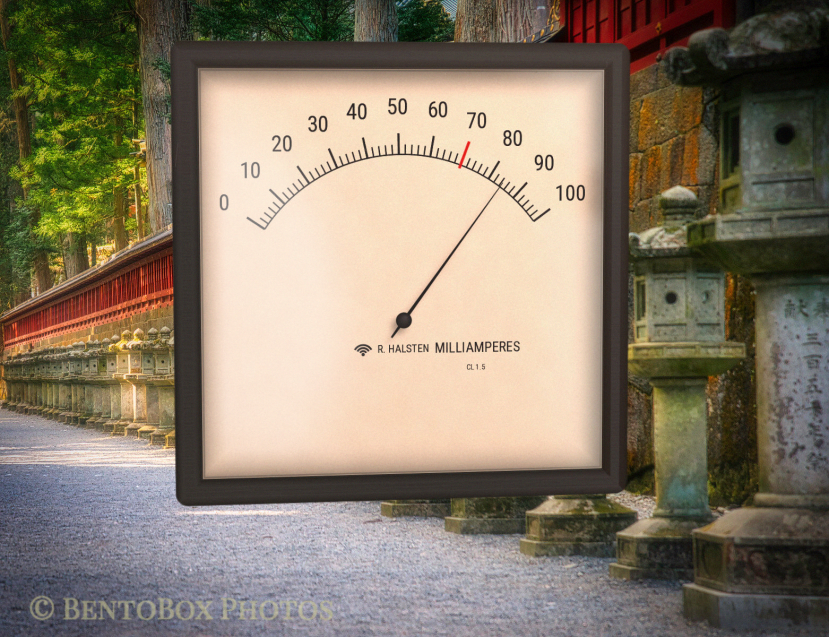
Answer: 84; mA
